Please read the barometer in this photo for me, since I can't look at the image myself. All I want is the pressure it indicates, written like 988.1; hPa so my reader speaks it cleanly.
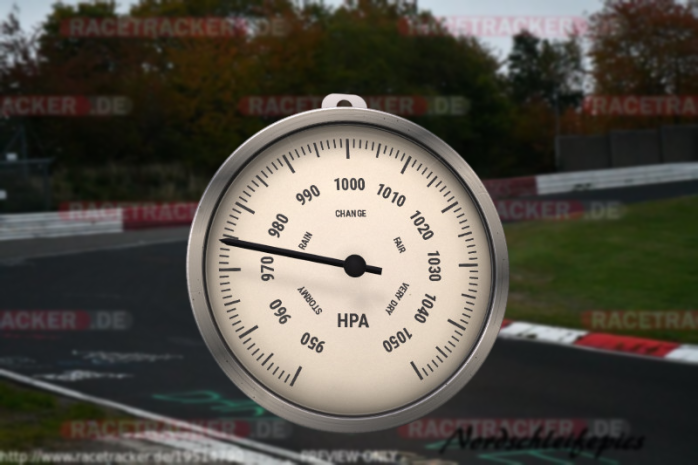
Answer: 974; hPa
